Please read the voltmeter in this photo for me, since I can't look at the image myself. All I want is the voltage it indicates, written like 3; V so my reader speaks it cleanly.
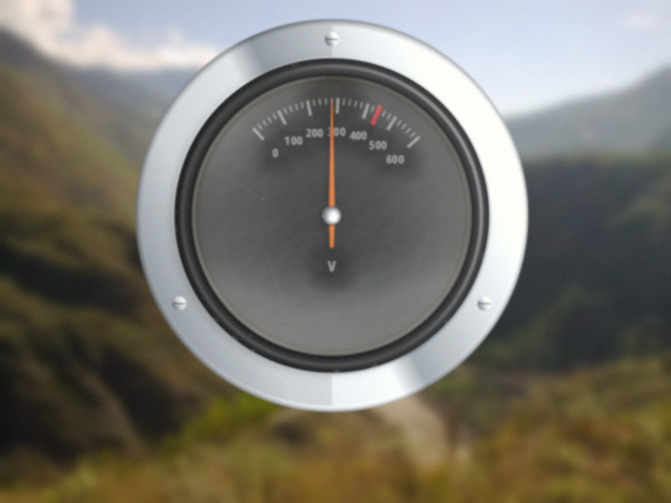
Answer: 280; V
